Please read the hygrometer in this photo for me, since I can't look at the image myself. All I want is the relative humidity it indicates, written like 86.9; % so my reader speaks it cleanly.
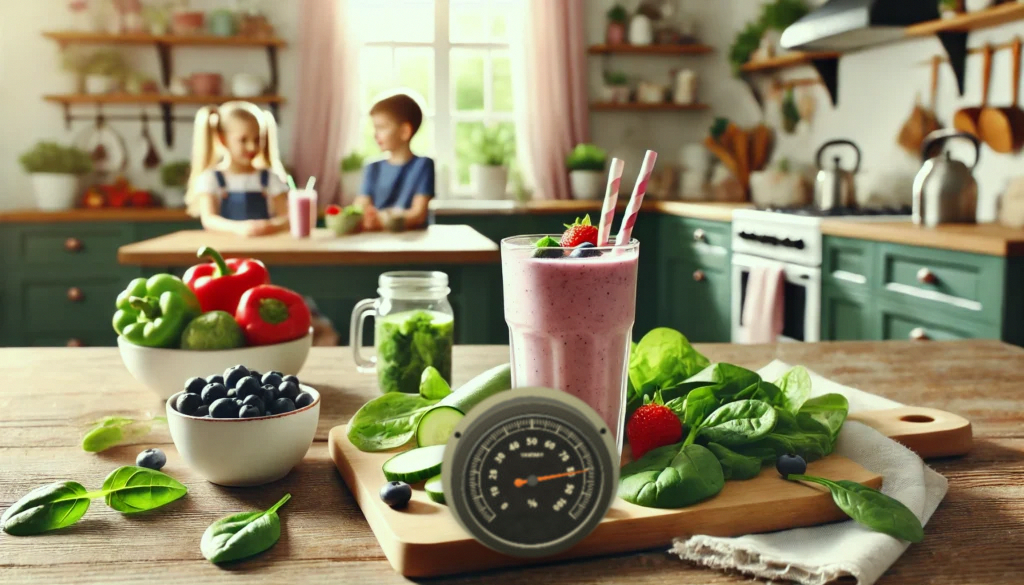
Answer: 80; %
